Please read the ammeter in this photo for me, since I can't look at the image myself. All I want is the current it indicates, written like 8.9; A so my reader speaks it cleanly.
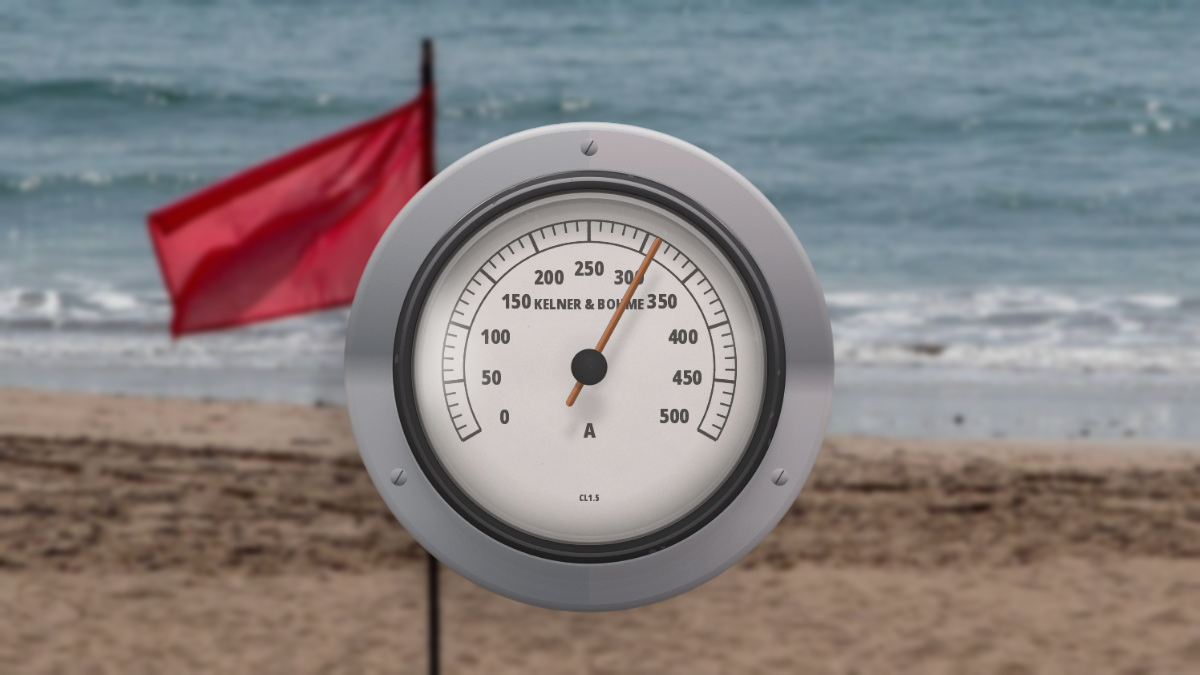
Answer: 310; A
